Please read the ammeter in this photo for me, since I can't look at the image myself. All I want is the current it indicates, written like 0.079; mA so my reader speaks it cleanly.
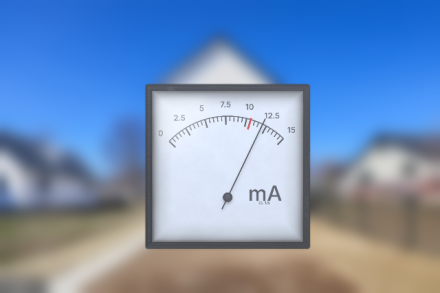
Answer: 12; mA
